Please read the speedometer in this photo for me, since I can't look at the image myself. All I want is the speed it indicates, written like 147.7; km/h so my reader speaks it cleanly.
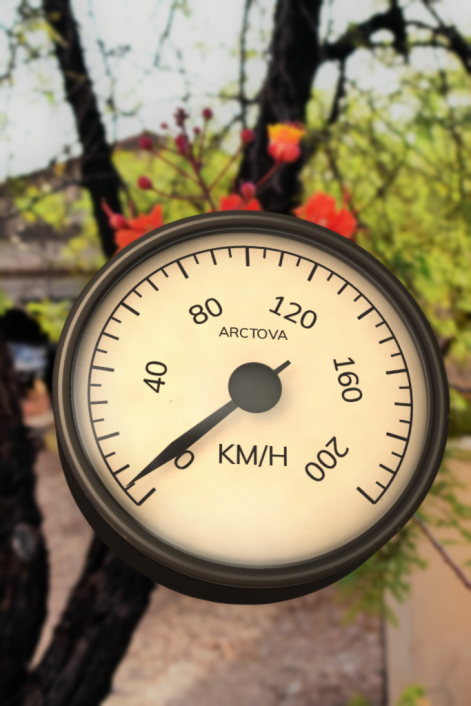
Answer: 5; km/h
